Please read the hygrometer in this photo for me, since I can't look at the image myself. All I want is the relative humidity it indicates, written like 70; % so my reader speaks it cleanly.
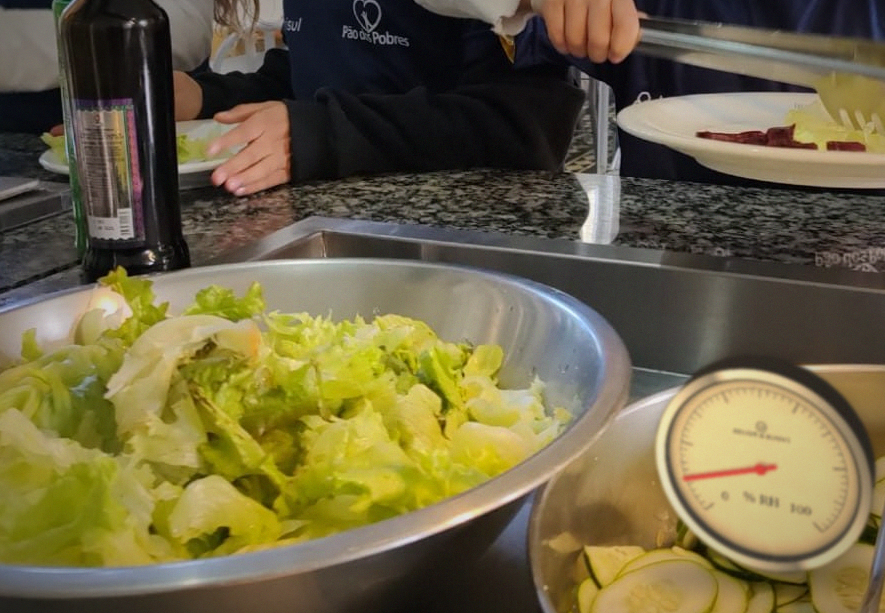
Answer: 10; %
